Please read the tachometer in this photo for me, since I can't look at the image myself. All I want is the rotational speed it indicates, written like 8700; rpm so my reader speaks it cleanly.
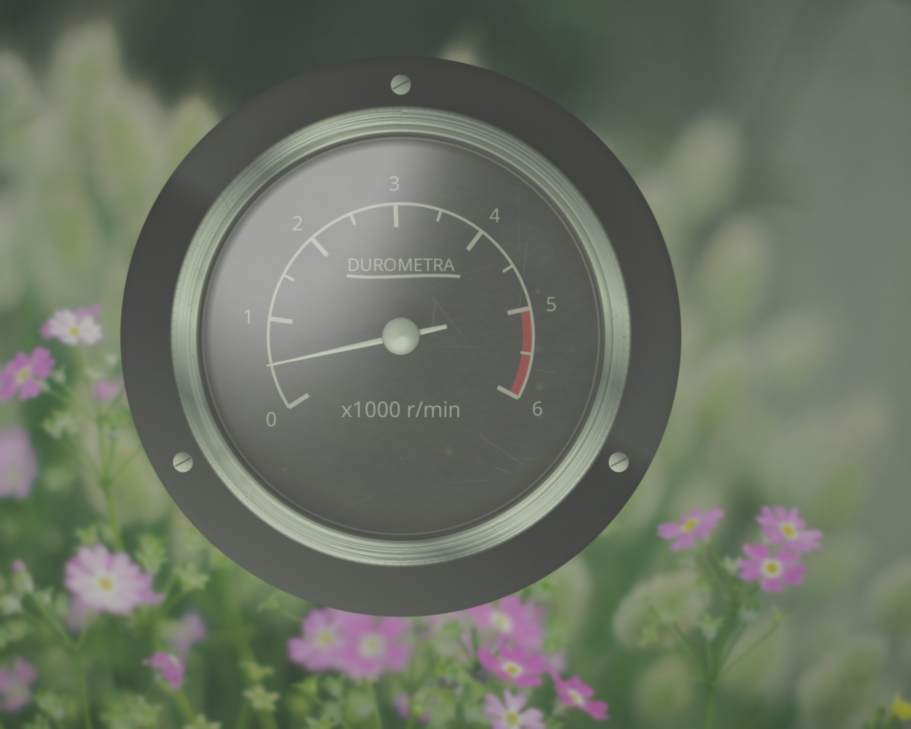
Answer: 500; rpm
